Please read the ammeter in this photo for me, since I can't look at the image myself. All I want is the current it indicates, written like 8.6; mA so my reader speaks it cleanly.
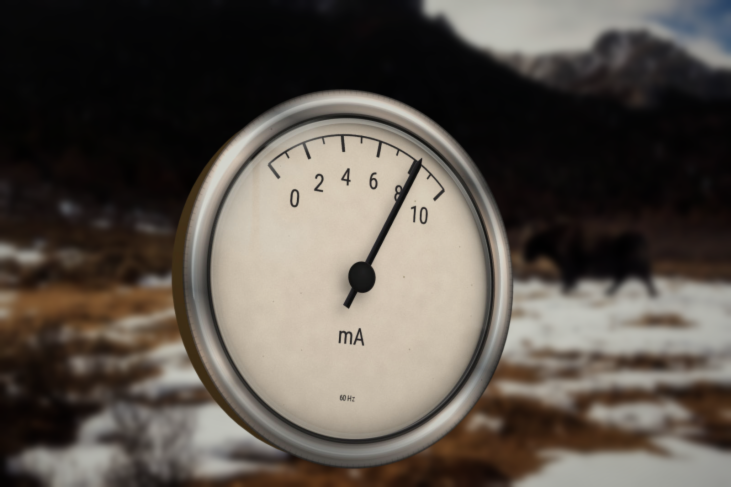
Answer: 8; mA
